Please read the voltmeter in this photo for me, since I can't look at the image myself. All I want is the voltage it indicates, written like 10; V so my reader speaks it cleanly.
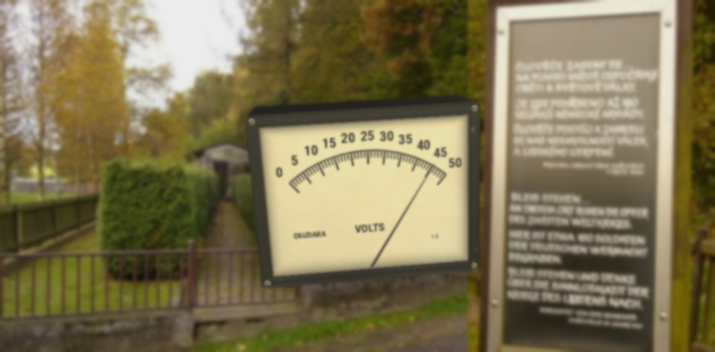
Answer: 45; V
